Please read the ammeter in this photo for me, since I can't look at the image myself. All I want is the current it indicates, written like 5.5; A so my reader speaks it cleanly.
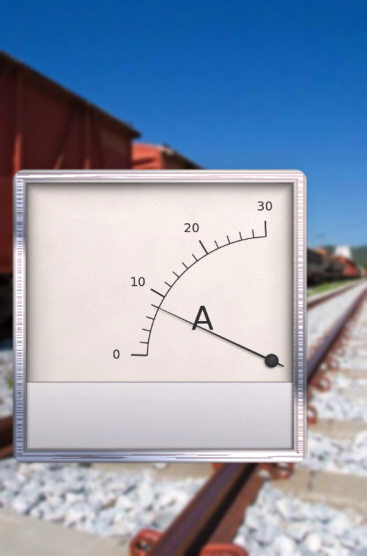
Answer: 8; A
